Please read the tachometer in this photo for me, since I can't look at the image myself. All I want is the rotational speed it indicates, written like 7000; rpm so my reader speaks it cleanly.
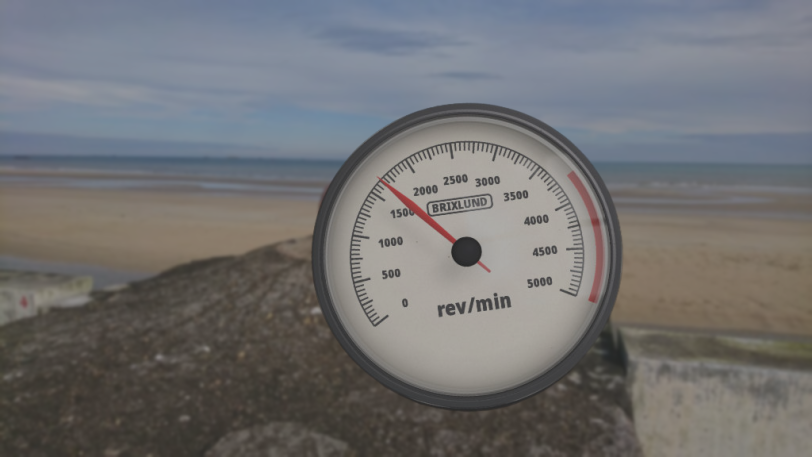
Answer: 1650; rpm
